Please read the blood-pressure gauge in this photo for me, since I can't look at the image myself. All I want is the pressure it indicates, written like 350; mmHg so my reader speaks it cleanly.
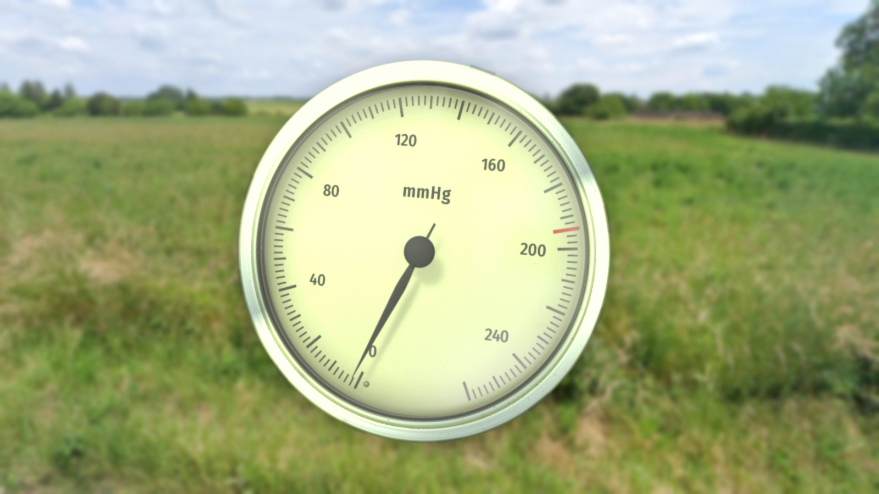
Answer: 2; mmHg
